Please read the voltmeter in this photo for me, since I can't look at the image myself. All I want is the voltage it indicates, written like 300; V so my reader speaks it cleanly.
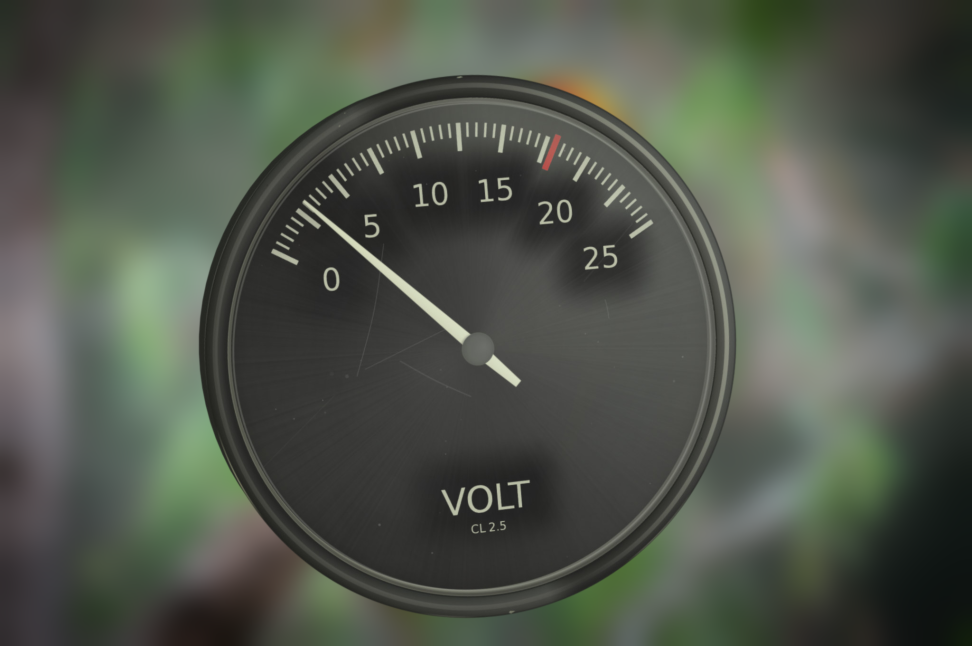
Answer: 3; V
